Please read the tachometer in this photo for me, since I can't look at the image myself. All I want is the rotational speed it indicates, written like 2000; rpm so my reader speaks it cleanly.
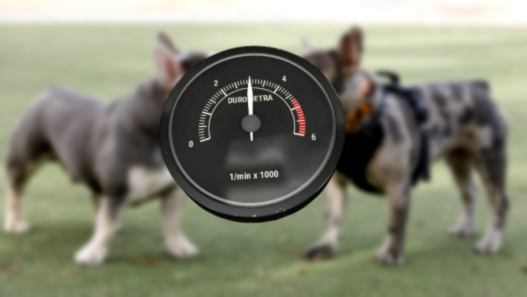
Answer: 3000; rpm
